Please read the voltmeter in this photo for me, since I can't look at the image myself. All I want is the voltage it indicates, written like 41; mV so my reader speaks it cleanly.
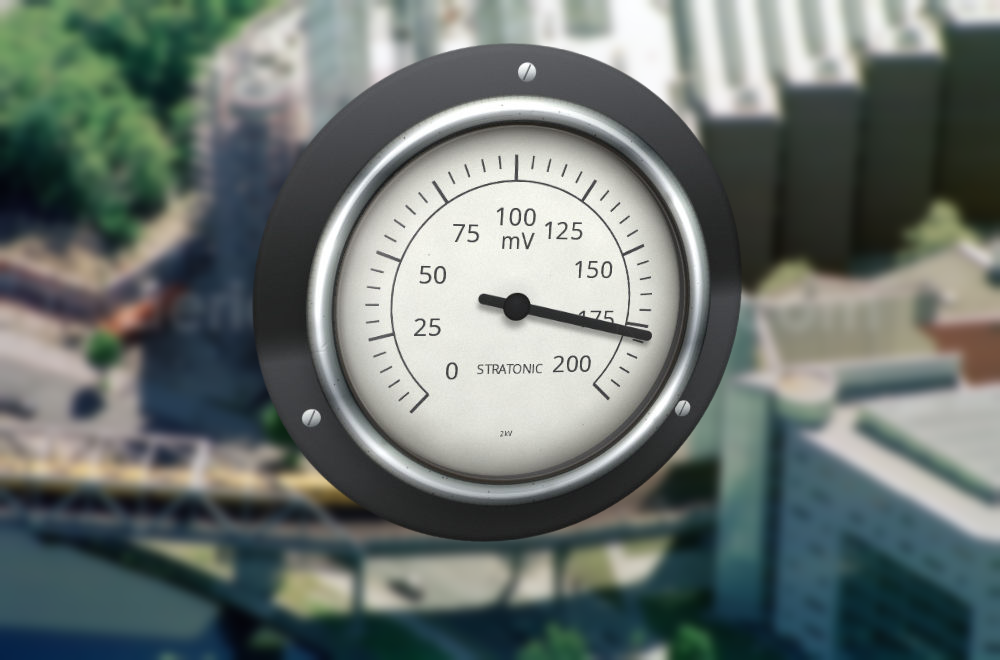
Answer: 177.5; mV
